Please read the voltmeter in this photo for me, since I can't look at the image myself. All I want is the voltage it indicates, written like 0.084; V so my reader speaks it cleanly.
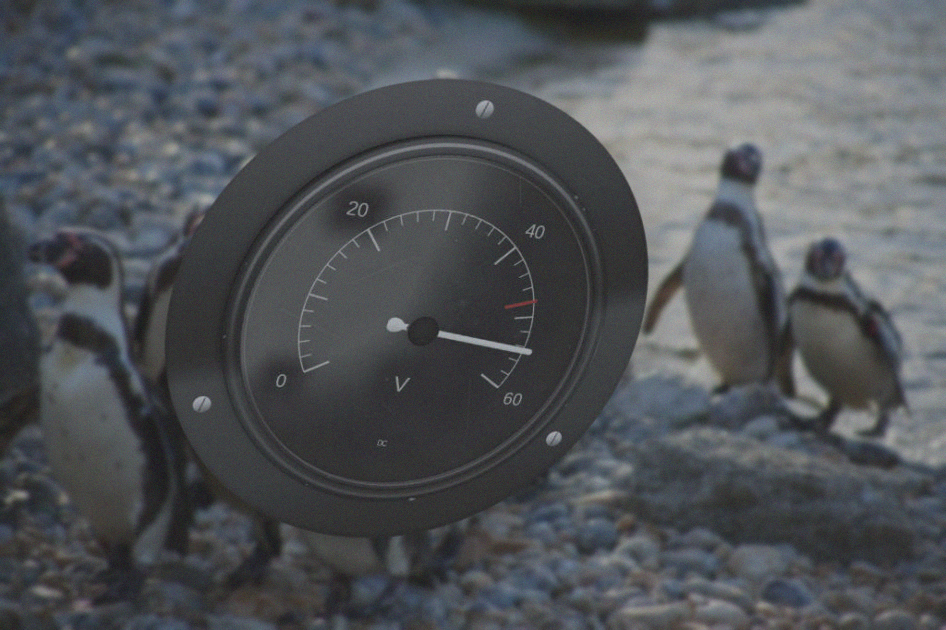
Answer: 54; V
